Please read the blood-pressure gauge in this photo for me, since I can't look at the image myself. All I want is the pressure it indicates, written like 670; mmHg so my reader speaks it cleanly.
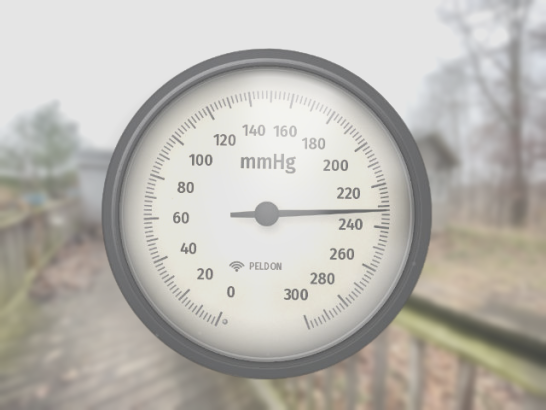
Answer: 232; mmHg
